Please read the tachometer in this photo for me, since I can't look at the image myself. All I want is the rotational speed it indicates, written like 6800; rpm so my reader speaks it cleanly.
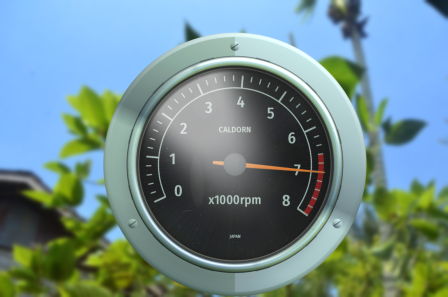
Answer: 7000; rpm
